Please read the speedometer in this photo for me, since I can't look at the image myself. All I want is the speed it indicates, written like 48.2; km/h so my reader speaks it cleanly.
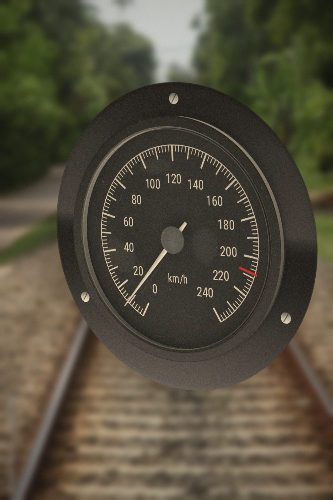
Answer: 10; km/h
